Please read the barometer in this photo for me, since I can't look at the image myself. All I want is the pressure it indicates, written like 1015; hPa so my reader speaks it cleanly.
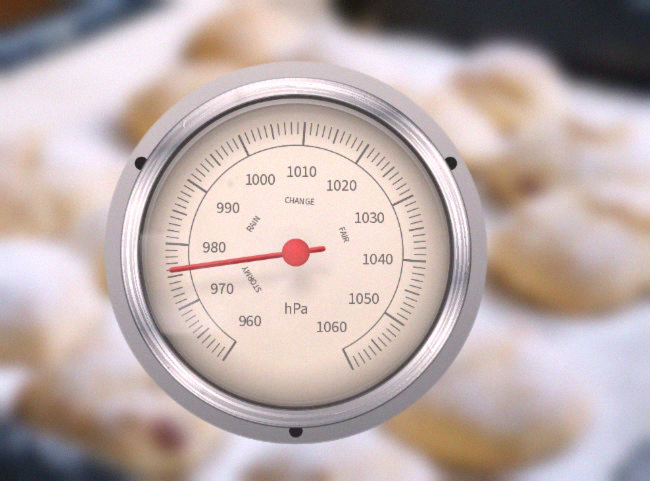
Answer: 976; hPa
